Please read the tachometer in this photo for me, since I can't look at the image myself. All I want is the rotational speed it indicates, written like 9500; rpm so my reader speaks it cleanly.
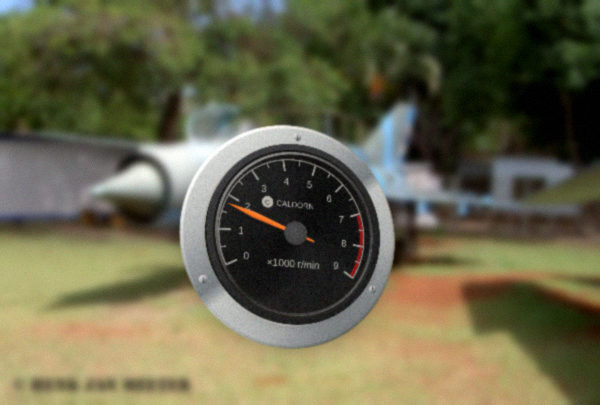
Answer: 1750; rpm
